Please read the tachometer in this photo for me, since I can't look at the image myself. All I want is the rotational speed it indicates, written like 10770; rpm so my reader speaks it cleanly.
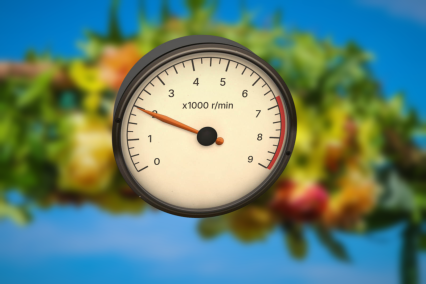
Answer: 2000; rpm
